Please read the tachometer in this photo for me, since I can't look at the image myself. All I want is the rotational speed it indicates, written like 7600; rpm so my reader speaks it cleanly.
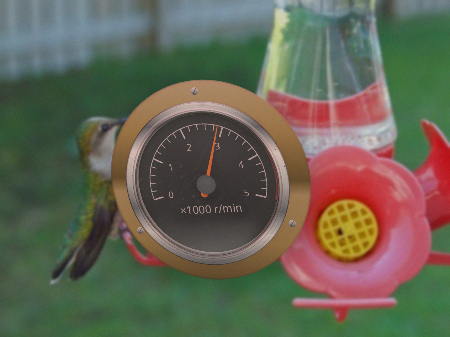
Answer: 2900; rpm
